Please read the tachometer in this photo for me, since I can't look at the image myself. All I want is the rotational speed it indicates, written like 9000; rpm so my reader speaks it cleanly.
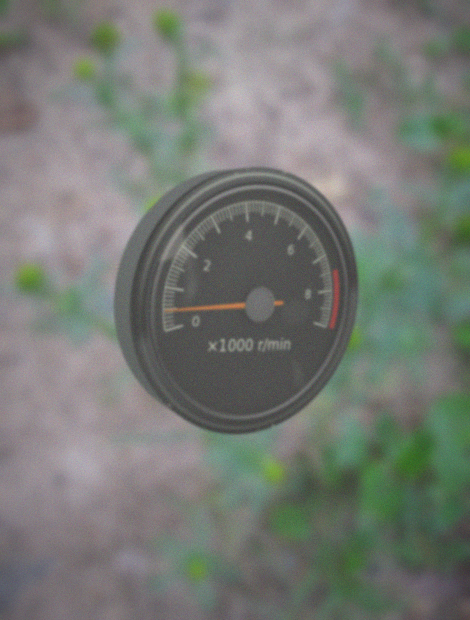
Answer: 500; rpm
